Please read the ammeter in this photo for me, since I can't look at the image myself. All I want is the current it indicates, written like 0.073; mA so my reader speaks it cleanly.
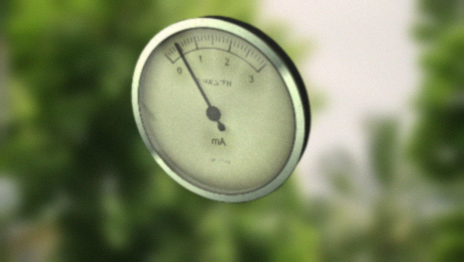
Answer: 0.5; mA
